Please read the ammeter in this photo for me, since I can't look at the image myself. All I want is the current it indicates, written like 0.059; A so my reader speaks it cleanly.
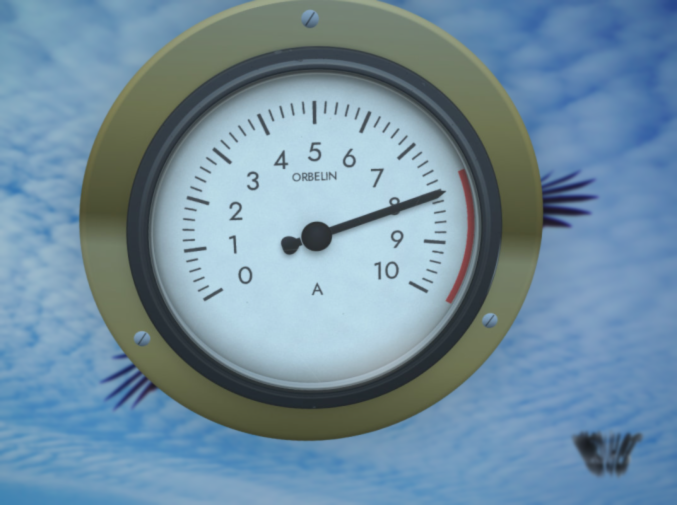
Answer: 8; A
